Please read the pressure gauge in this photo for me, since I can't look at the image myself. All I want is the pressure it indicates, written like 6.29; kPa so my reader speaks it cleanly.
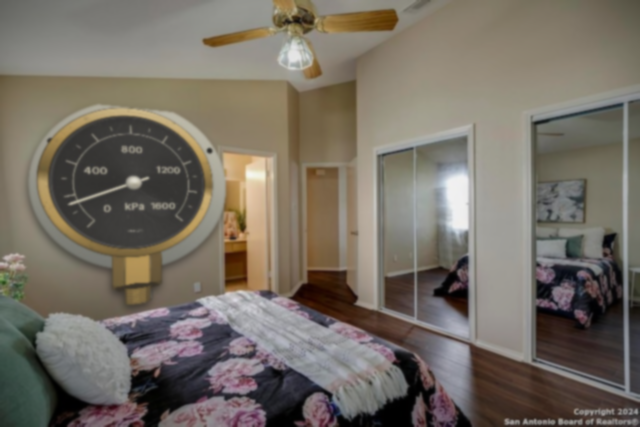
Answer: 150; kPa
